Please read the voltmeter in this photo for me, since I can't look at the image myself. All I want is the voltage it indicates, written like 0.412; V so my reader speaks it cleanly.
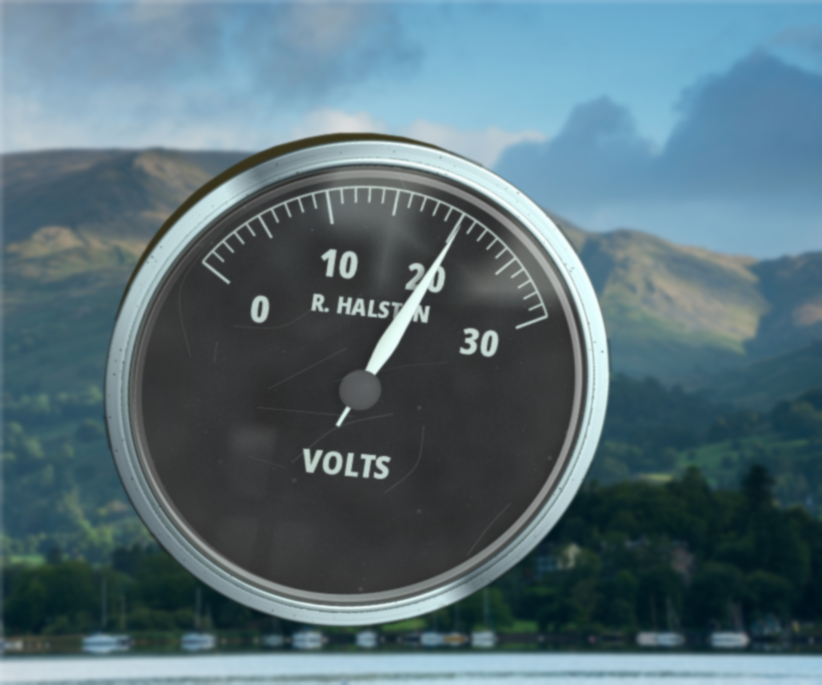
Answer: 20; V
